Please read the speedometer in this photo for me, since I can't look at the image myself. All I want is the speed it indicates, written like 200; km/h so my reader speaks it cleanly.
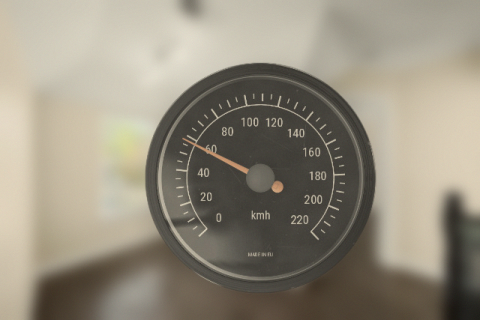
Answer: 57.5; km/h
